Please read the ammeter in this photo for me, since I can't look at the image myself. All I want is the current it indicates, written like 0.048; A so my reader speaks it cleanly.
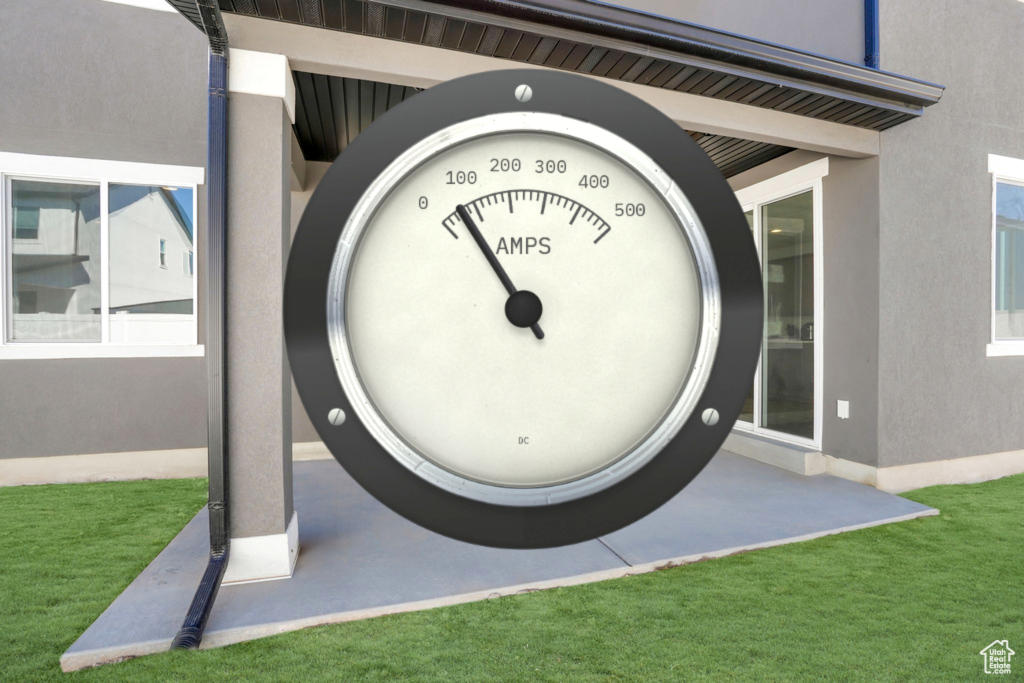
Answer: 60; A
